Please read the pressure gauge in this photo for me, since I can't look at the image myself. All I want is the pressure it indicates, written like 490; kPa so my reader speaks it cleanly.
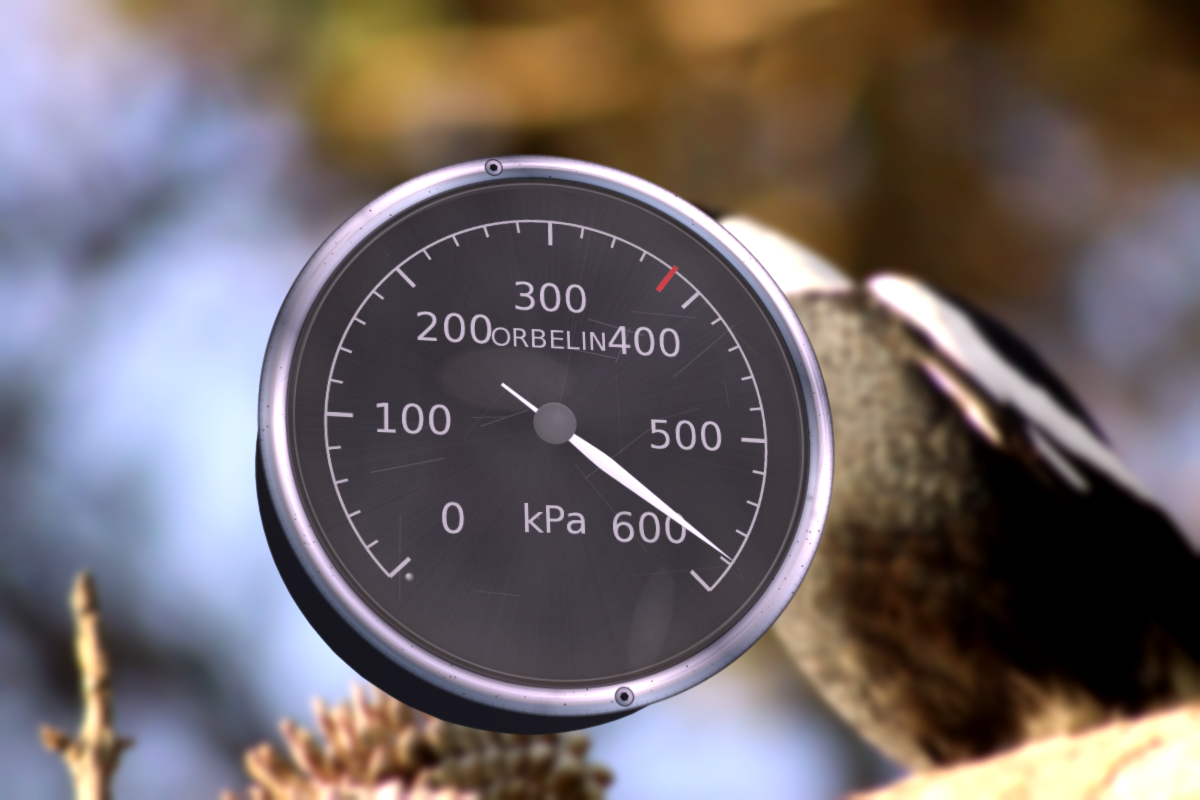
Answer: 580; kPa
